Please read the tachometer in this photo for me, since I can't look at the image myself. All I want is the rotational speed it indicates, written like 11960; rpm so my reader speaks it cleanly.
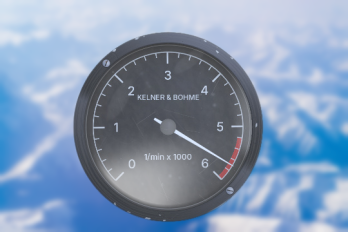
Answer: 5700; rpm
